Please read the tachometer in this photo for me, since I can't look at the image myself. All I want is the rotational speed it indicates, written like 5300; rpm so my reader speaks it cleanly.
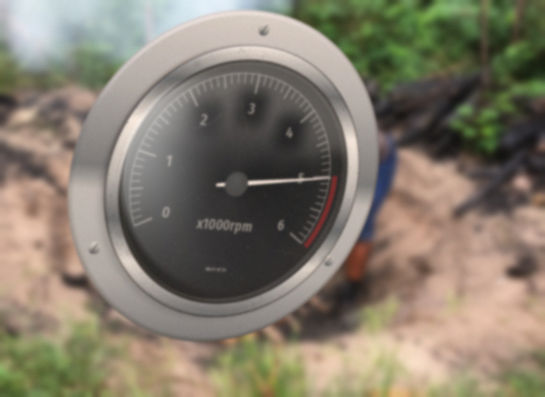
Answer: 5000; rpm
